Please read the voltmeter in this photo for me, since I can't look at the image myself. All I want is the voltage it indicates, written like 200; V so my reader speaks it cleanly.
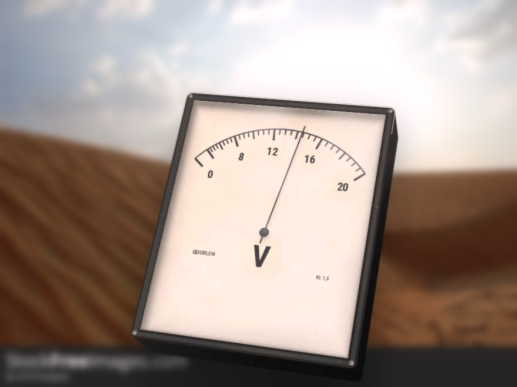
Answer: 14.5; V
